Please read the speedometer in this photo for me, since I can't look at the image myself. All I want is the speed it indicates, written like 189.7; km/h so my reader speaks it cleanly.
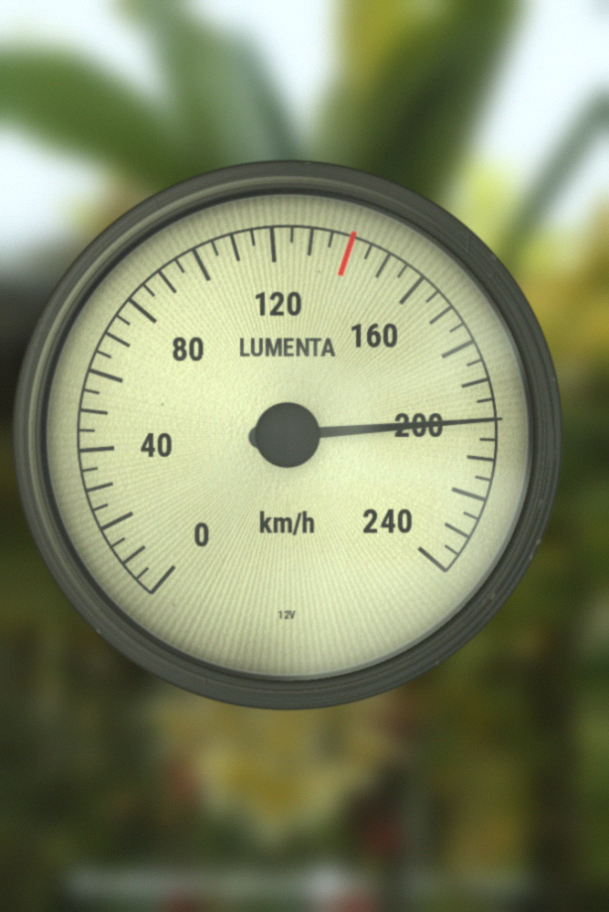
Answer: 200; km/h
